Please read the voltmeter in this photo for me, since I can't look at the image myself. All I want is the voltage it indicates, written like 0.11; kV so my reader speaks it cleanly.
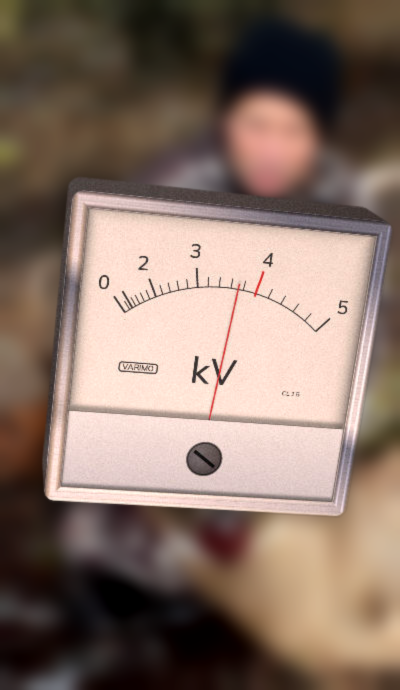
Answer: 3.7; kV
